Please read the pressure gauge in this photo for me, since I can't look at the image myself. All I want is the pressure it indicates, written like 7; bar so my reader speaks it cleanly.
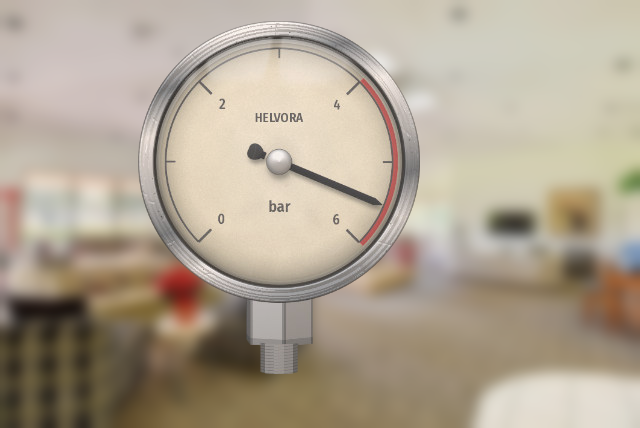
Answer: 5.5; bar
